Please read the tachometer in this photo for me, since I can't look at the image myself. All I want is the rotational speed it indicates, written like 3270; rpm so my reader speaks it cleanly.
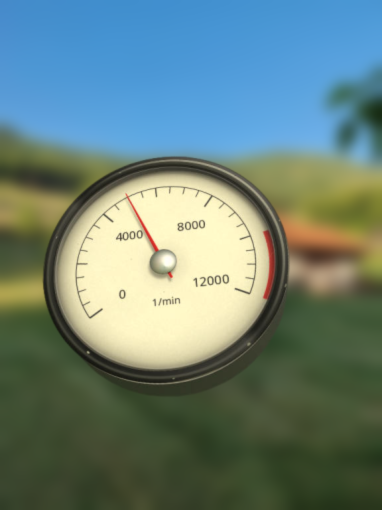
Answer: 5000; rpm
